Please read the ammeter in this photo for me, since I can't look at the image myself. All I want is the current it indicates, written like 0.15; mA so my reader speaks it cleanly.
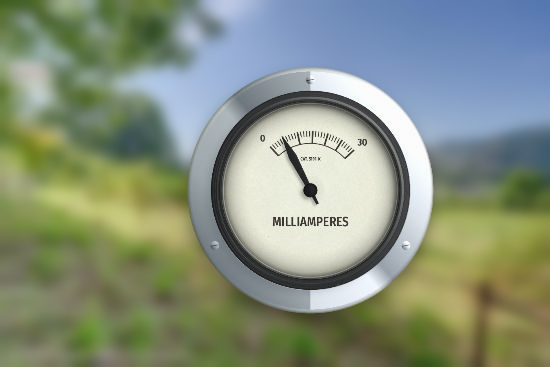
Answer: 5; mA
